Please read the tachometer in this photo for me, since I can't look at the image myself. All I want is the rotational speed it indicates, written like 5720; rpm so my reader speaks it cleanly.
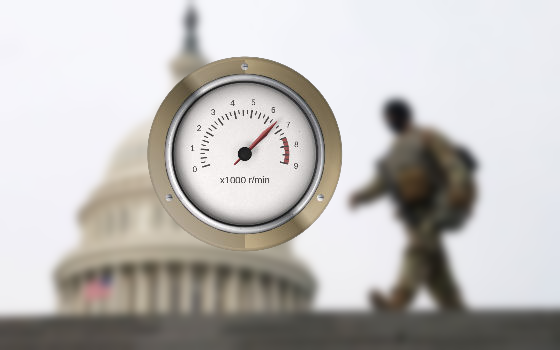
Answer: 6500; rpm
